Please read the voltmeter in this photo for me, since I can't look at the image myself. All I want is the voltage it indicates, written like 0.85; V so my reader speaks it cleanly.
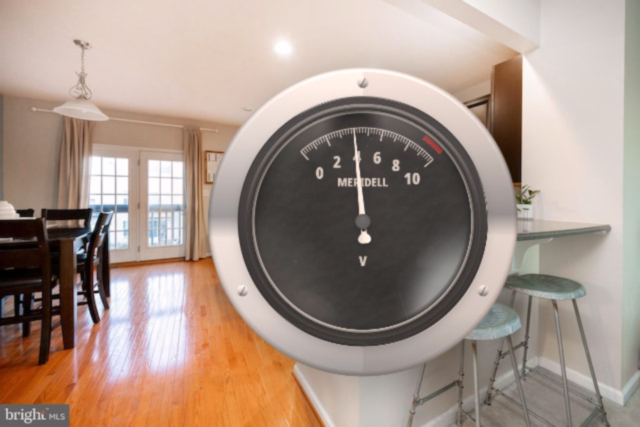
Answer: 4; V
